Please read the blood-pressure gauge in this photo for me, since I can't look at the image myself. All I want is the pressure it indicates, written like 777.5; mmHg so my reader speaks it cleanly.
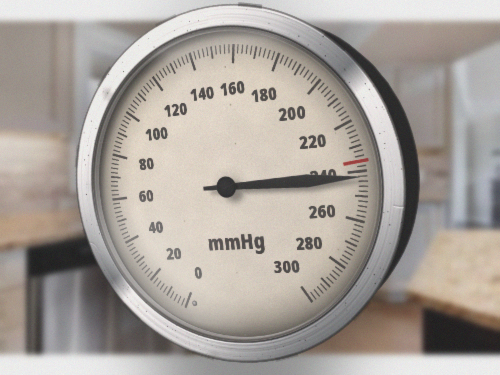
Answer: 242; mmHg
